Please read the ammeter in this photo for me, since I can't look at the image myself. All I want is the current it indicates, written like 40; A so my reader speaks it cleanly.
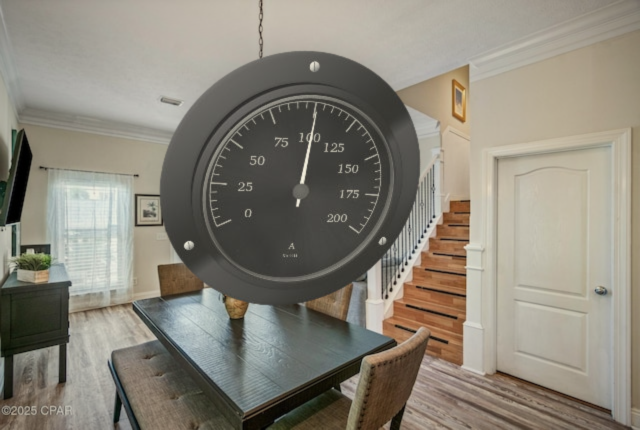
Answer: 100; A
